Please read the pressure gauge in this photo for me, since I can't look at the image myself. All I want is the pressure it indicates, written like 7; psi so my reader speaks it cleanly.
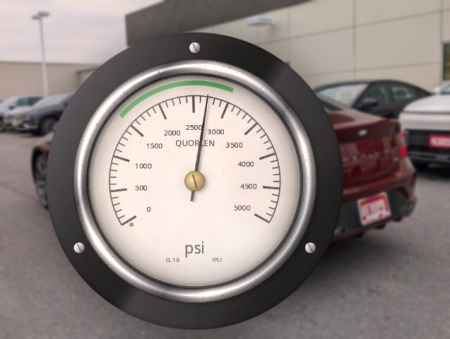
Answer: 2700; psi
